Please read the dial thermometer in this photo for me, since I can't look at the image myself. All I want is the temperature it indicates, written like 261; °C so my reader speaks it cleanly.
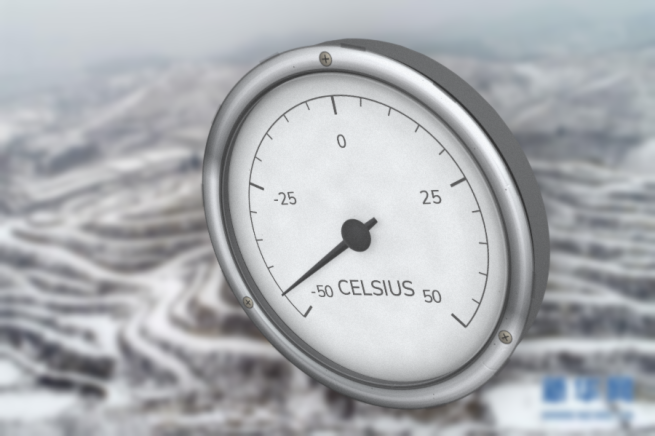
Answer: -45; °C
